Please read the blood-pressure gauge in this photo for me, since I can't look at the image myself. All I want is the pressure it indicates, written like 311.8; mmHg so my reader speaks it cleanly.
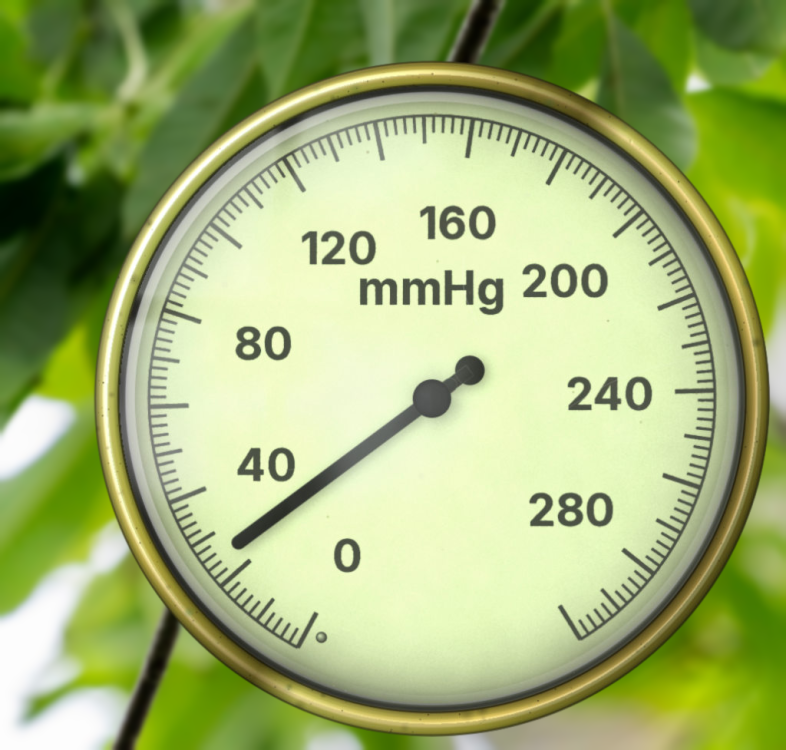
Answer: 25; mmHg
